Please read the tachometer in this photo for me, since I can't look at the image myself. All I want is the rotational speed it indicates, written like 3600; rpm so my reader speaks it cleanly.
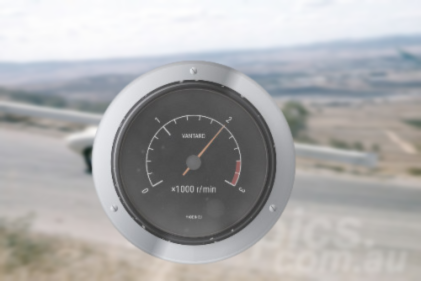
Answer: 2000; rpm
